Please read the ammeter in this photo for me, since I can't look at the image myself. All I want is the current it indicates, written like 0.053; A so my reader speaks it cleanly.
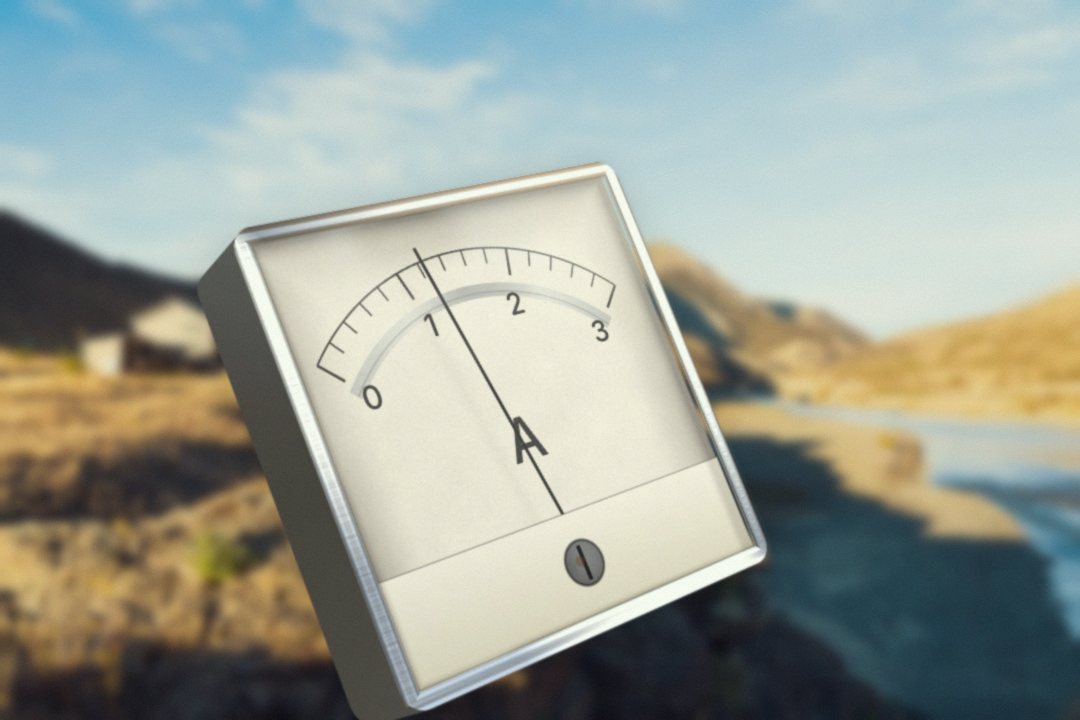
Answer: 1.2; A
